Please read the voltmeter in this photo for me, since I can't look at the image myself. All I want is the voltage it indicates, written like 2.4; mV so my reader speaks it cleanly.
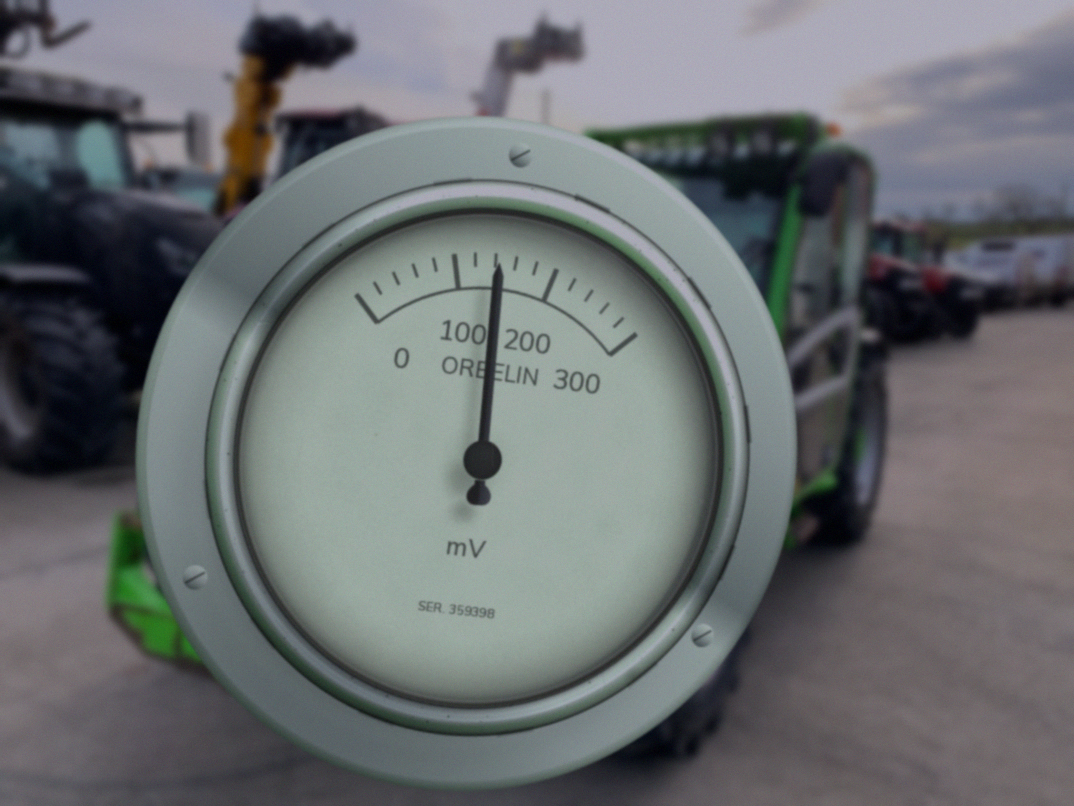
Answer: 140; mV
